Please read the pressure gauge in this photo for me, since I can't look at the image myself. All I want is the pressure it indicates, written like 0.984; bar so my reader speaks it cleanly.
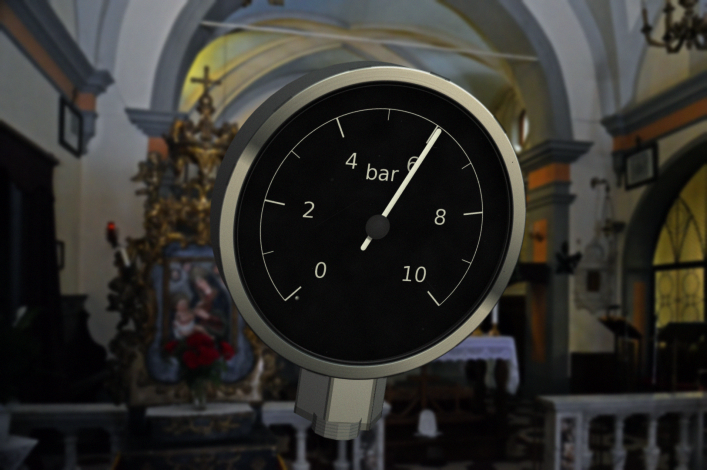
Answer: 6; bar
